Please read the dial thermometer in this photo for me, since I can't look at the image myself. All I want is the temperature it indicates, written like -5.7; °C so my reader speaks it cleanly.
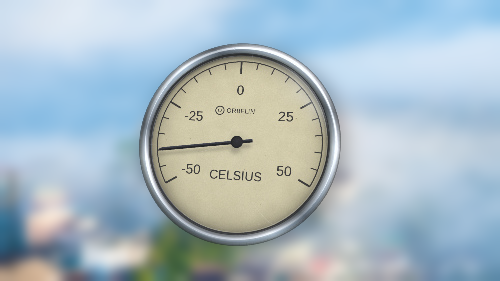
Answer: -40; °C
